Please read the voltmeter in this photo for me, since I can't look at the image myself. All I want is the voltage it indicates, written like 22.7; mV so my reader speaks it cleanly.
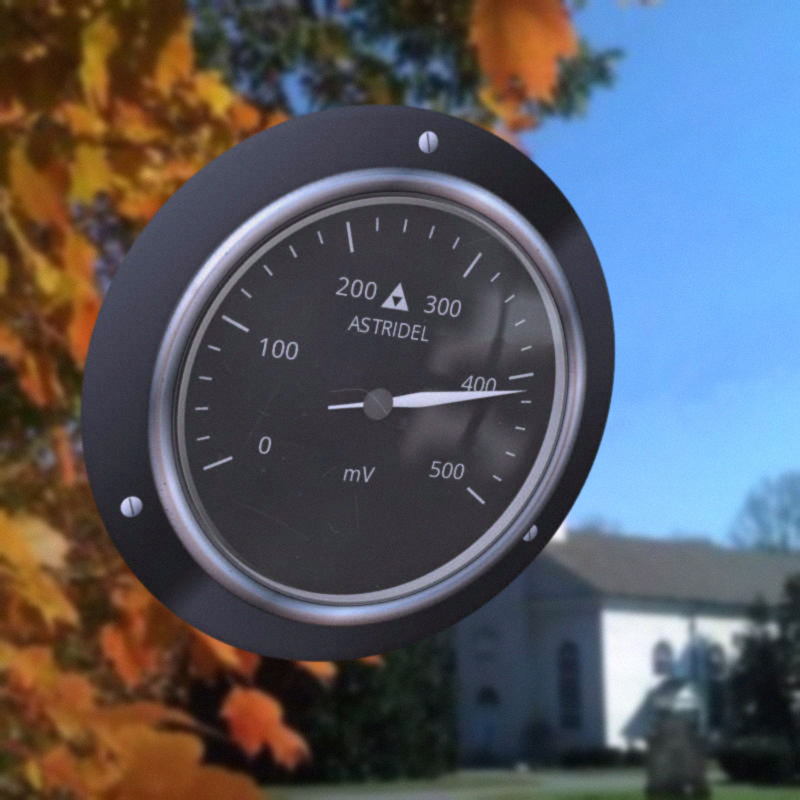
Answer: 410; mV
